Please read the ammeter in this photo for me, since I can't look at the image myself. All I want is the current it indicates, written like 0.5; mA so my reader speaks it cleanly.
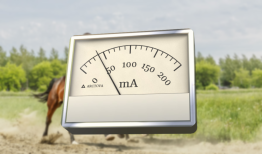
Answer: 40; mA
